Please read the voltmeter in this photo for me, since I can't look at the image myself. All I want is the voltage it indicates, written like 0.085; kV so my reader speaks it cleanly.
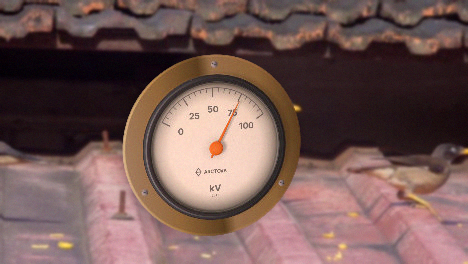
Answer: 75; kV
